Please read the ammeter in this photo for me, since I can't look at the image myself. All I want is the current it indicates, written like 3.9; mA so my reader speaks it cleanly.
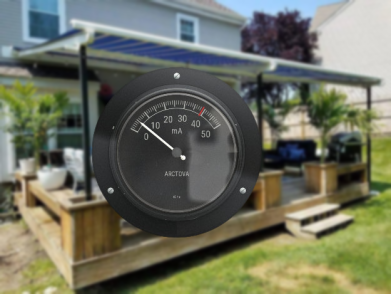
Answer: 5; mA
